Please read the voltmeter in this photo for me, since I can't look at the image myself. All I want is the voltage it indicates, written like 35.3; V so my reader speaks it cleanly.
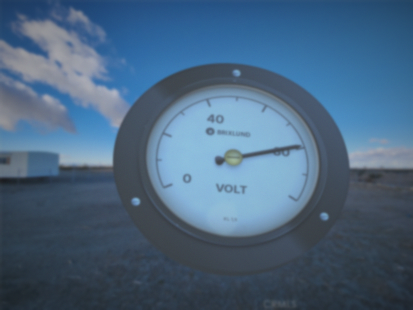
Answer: 80; V
